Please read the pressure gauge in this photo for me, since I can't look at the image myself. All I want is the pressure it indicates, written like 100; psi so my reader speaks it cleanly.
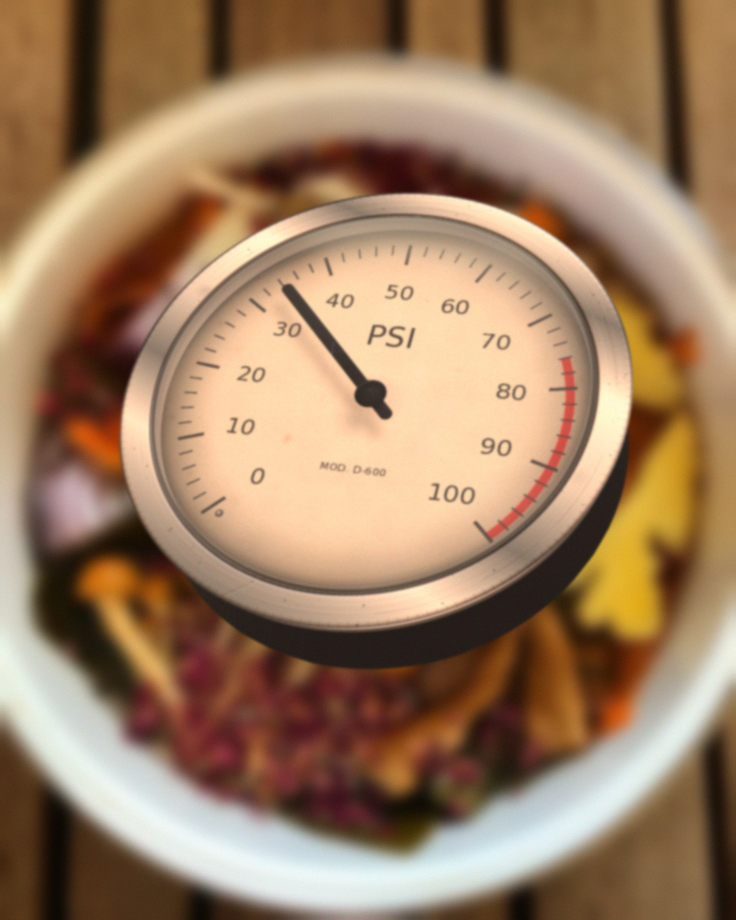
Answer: 34; psi
